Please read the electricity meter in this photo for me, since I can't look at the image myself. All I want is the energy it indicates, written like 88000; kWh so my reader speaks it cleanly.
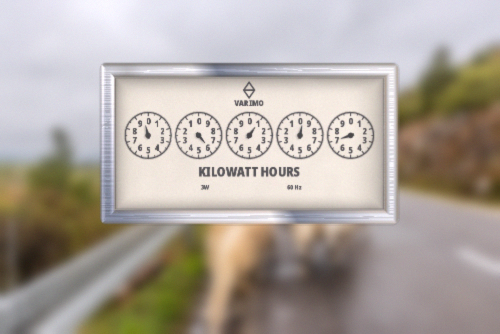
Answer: 96097; kWh
